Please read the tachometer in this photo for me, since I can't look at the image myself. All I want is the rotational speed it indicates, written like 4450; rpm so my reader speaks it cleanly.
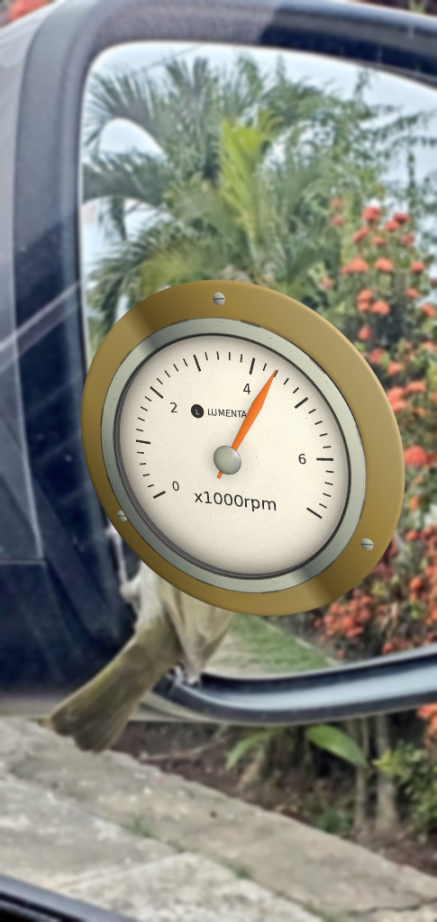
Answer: 4400; rpm
